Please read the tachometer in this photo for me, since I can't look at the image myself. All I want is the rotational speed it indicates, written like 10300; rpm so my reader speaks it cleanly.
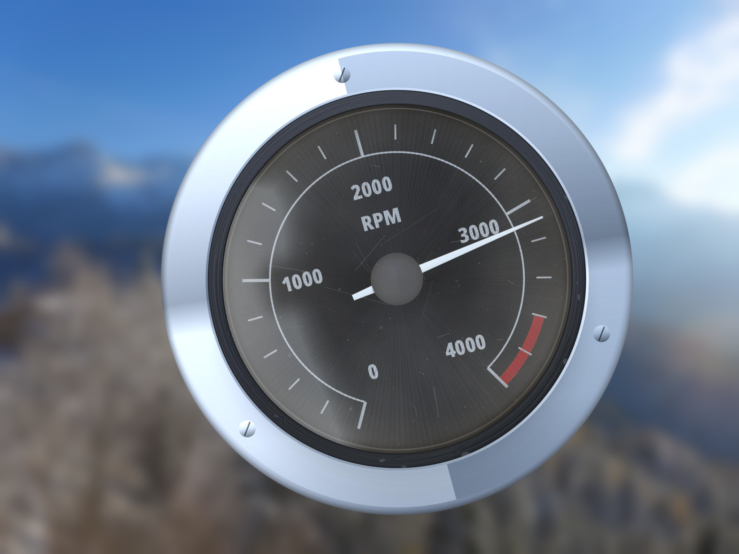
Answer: 3100; rpm
